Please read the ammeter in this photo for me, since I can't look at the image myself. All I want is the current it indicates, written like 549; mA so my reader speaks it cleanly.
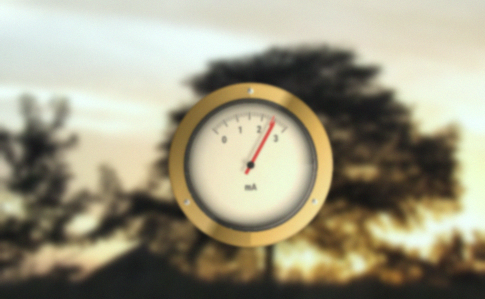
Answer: 2.5; mA
